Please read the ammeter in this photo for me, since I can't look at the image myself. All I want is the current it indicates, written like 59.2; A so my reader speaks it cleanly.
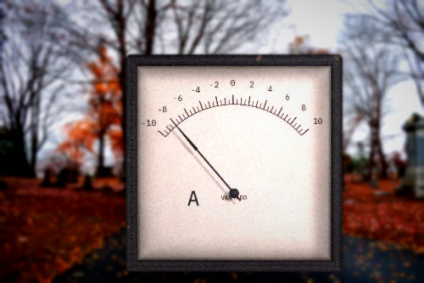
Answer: -8; A
